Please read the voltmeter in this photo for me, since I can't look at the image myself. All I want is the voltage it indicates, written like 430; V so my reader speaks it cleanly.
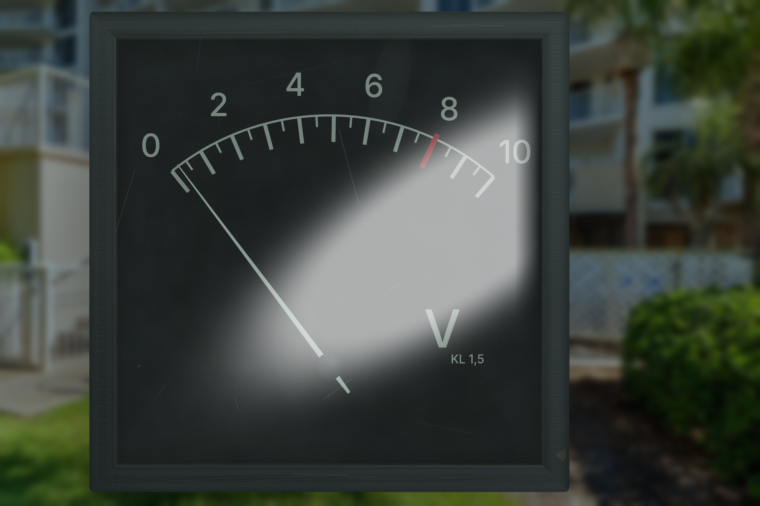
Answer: 0.25; V
